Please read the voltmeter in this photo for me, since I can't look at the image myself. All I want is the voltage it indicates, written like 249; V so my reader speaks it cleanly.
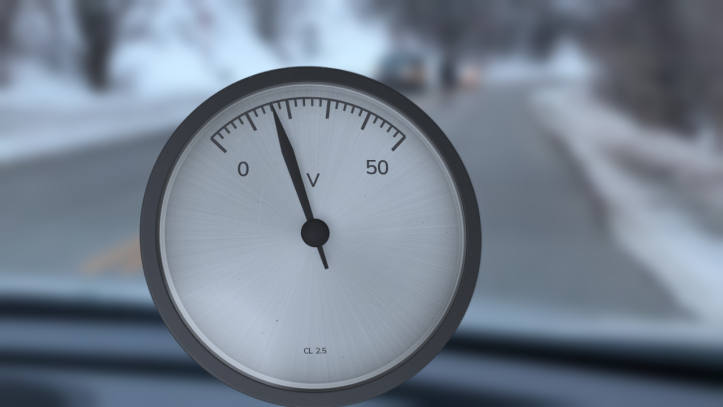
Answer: 16; V
